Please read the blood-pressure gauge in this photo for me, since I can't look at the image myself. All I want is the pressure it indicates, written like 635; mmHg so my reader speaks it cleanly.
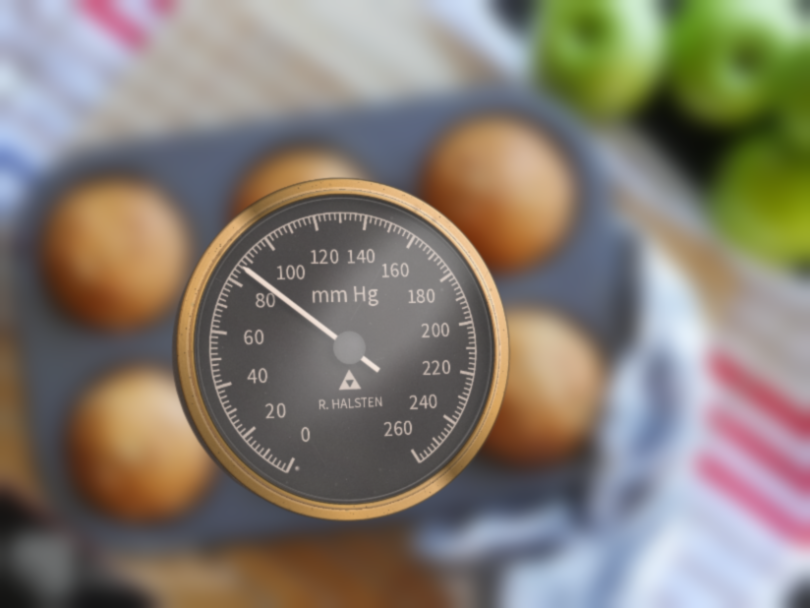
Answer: 86; mmHg
